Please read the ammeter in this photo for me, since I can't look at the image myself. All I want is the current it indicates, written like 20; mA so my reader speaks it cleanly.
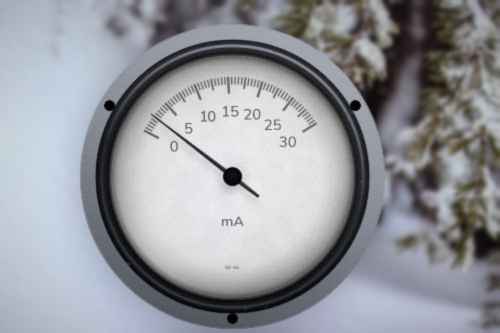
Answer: 2.5; mA
